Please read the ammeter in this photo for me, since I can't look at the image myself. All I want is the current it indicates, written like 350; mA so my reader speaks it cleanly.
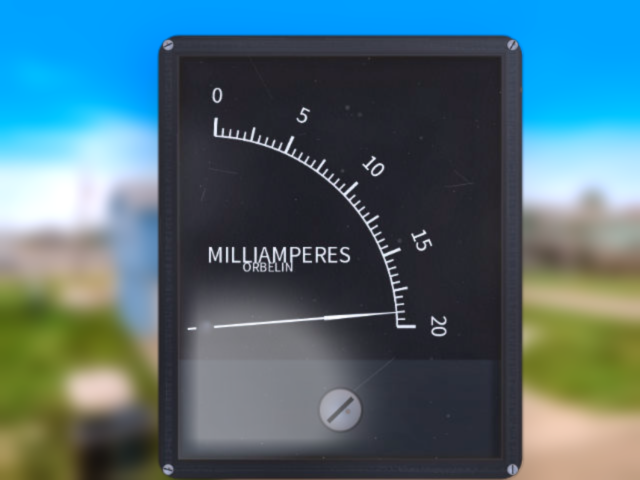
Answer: 19; mA
